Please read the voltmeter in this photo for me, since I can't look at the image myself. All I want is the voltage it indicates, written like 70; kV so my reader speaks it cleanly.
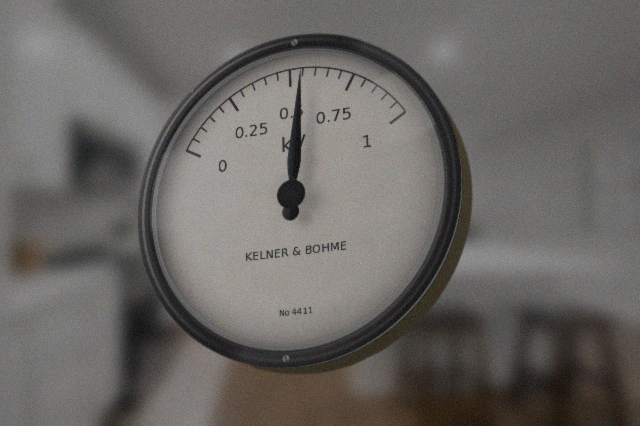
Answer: 0.55; kV
